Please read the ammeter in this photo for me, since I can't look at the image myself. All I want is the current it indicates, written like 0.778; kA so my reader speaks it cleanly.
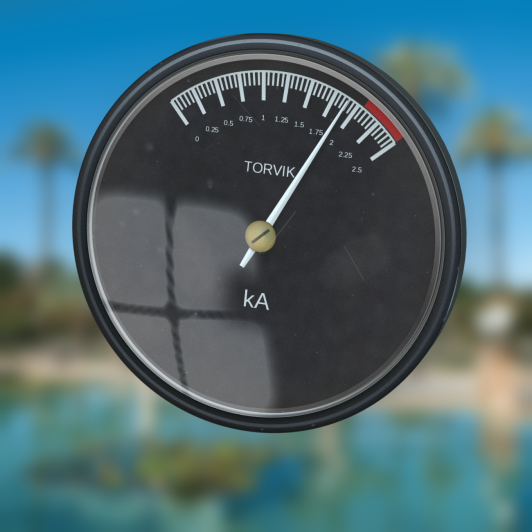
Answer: 1.9; kA
